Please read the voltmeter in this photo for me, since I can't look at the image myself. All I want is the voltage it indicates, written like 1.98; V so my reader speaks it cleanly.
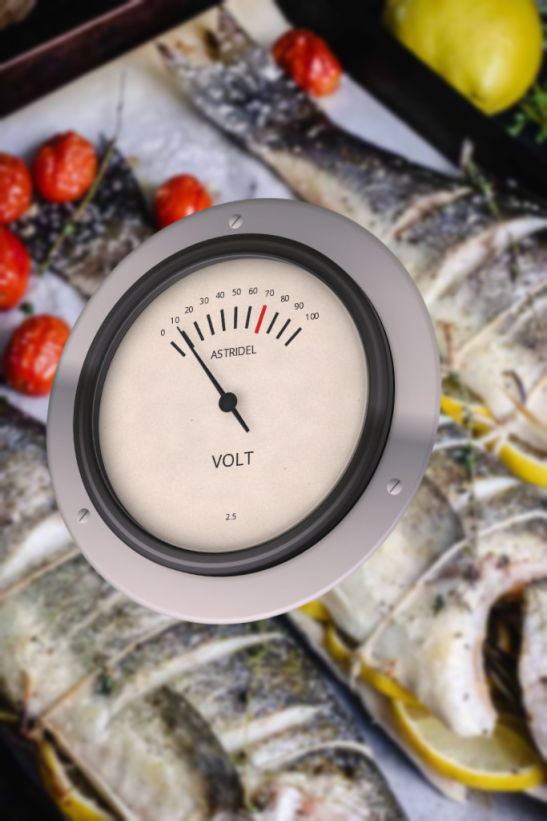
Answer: 10; V
